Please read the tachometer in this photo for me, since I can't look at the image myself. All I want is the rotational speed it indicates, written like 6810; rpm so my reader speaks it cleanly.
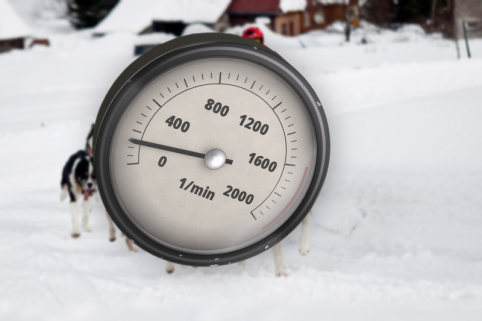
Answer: 150; rpm
